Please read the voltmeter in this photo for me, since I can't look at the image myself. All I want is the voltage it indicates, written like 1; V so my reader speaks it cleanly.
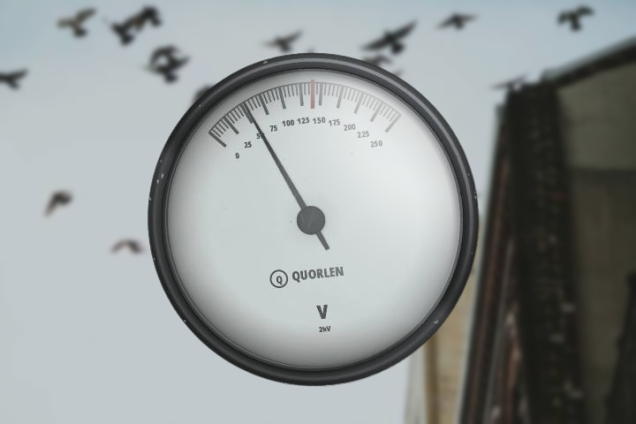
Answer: 55; V
